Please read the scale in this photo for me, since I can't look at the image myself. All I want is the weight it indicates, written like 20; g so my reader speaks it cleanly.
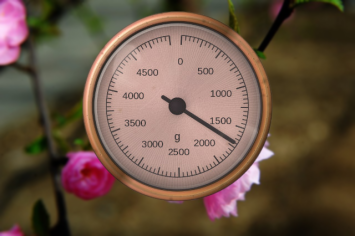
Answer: 1700; g
